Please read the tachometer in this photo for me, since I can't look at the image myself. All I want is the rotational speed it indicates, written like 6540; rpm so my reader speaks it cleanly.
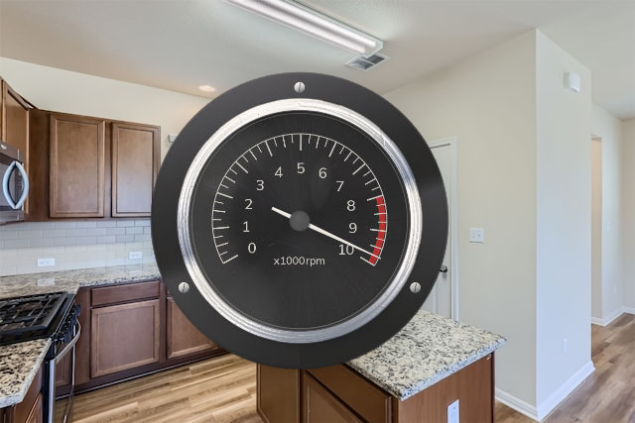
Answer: 9750; rpm
